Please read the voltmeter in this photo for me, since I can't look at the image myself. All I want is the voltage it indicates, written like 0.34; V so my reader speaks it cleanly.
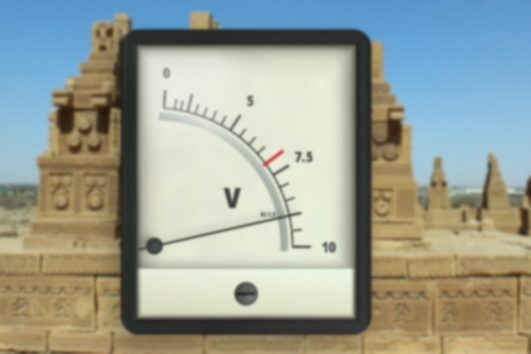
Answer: 9; V
